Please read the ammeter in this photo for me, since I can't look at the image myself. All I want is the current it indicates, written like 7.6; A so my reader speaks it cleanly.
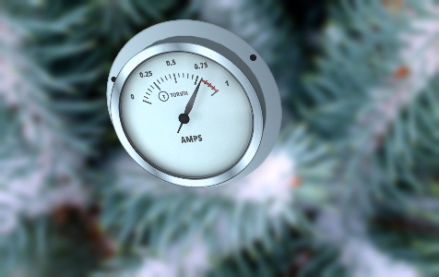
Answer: 0.8; A
